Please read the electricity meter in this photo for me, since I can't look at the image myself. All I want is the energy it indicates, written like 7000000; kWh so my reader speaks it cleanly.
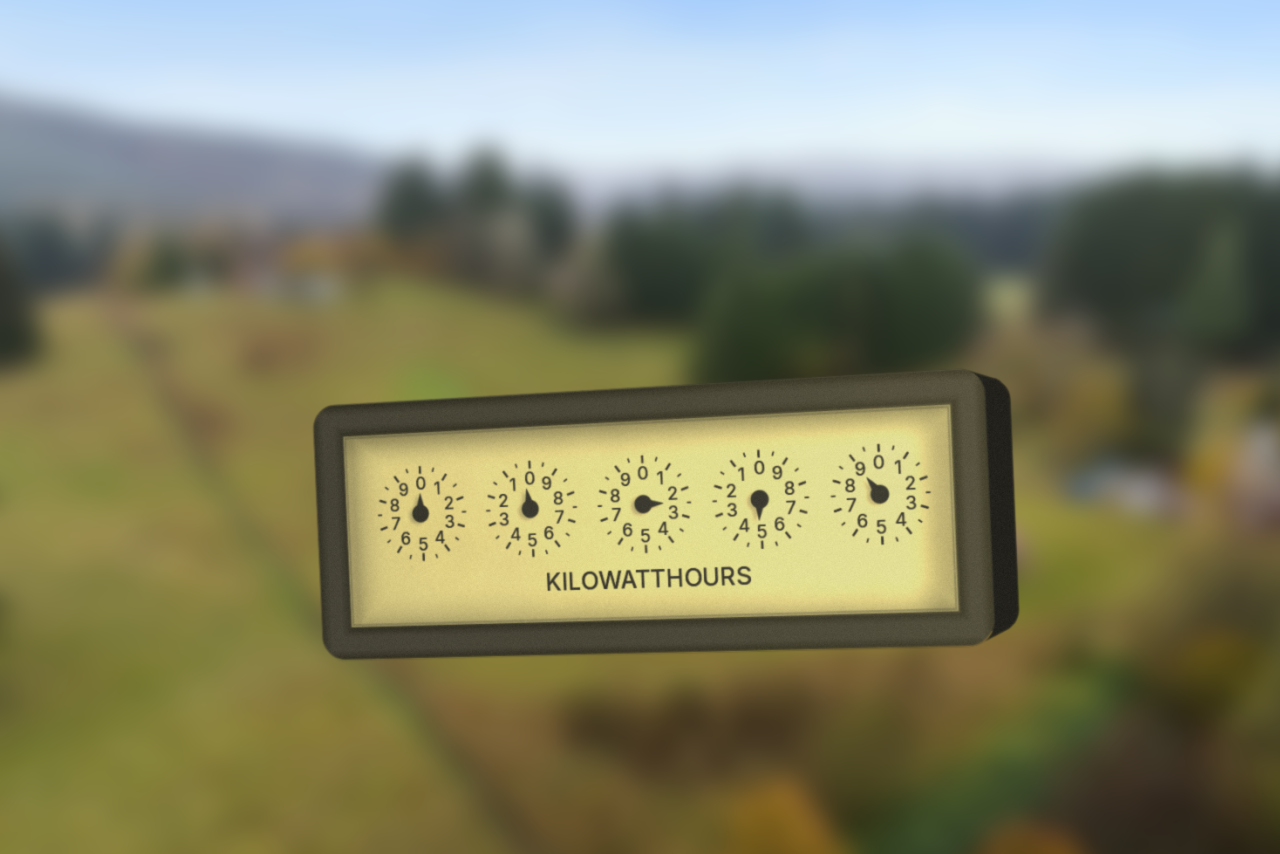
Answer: 249; kWh
